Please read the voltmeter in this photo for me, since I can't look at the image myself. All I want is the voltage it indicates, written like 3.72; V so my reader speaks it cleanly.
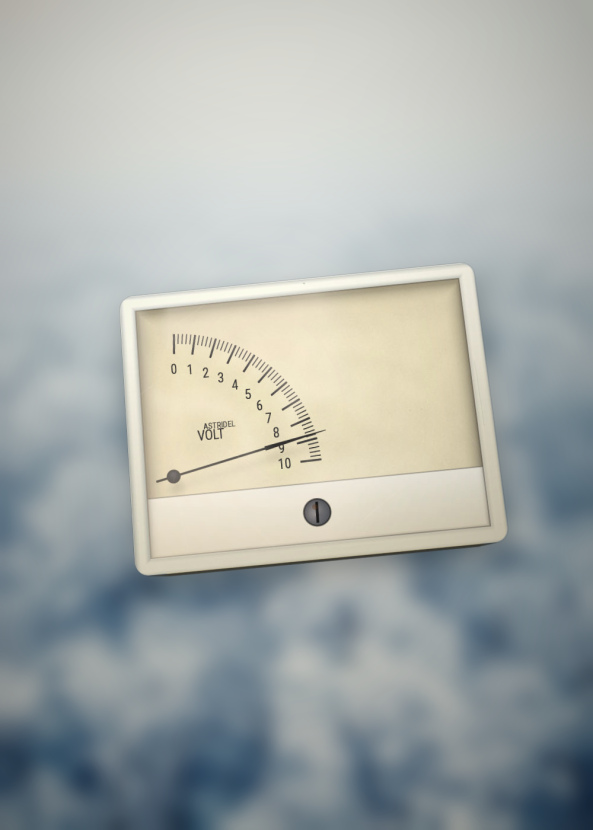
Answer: 8.8; V
